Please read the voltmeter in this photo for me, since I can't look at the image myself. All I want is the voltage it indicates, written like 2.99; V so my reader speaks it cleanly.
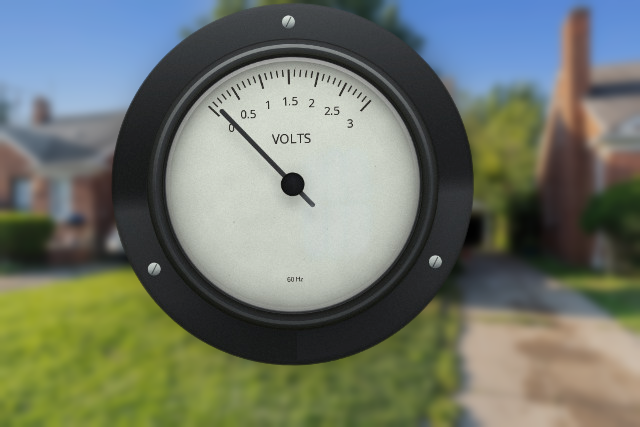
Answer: 0.1; V
